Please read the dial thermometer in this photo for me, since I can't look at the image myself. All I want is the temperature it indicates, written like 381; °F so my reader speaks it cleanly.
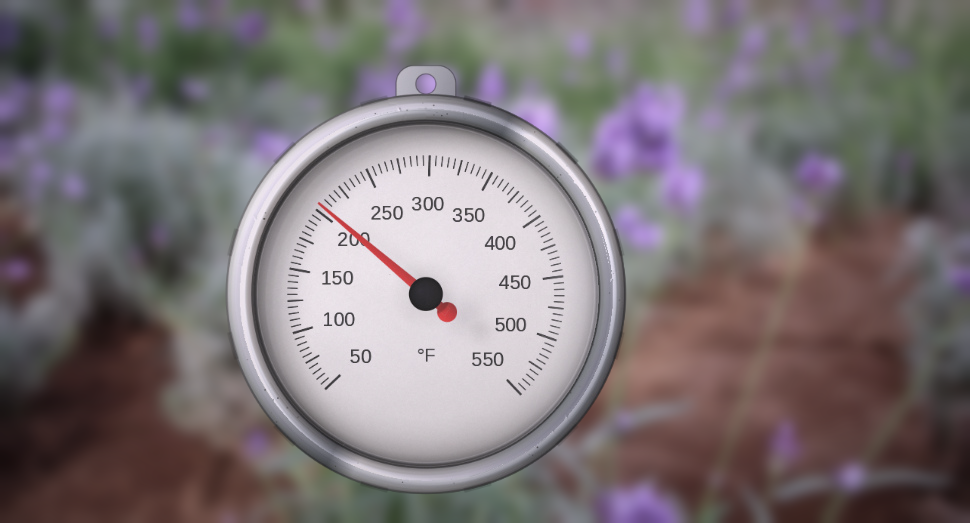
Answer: 205; °F
